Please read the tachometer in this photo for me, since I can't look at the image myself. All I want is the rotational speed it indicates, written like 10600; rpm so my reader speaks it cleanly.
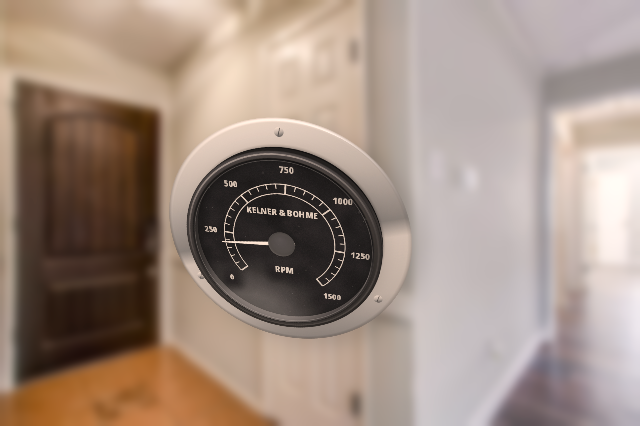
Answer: 200; rpm
